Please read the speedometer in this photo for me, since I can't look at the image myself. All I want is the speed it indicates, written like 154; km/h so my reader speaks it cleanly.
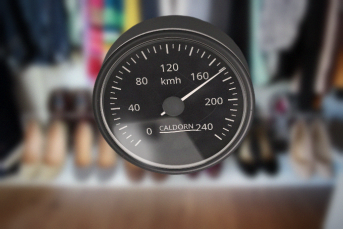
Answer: 170; km/h
